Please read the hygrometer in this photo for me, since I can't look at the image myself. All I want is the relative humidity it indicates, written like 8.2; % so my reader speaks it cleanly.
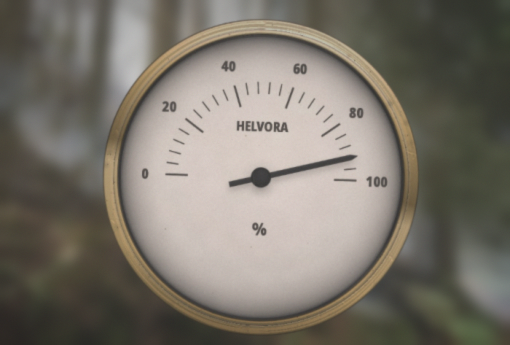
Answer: 92; %
